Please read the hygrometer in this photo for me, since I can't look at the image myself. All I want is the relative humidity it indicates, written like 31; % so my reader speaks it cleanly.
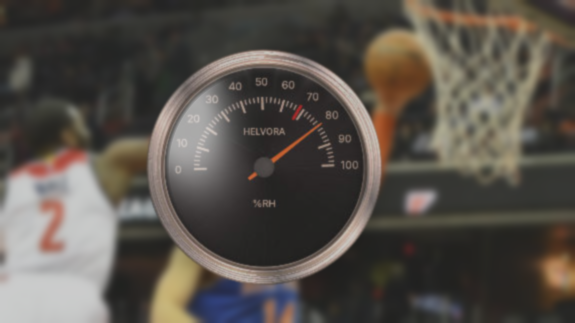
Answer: 80; %
